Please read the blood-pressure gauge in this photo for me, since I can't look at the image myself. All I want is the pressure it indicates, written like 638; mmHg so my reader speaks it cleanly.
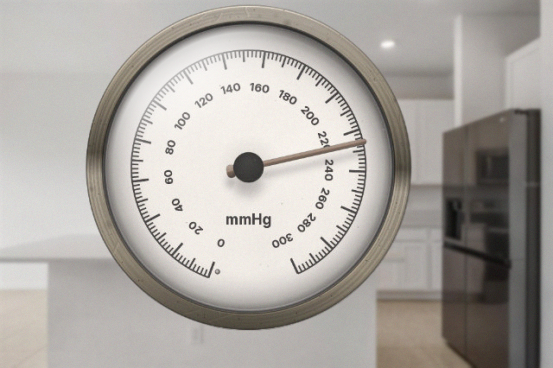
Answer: 226; mmHg
